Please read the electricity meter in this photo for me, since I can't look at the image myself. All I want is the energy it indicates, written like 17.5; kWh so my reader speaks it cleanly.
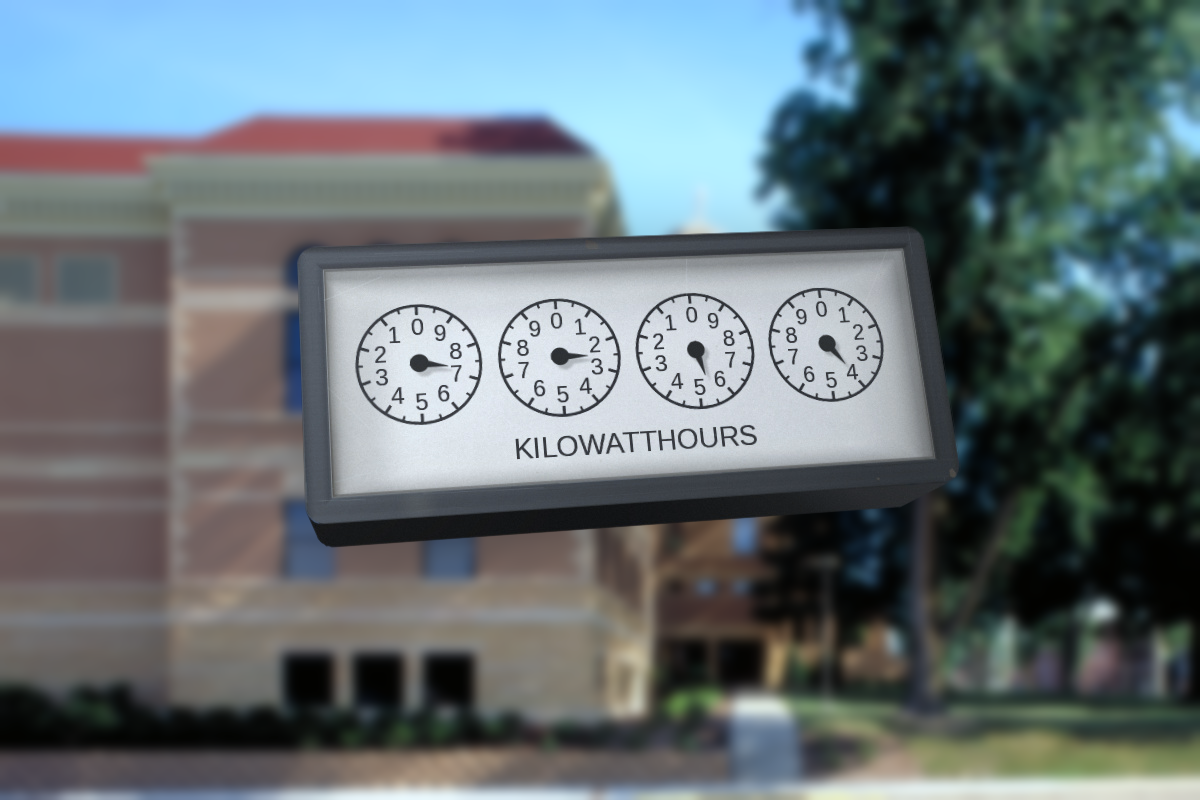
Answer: 7254; kWh
